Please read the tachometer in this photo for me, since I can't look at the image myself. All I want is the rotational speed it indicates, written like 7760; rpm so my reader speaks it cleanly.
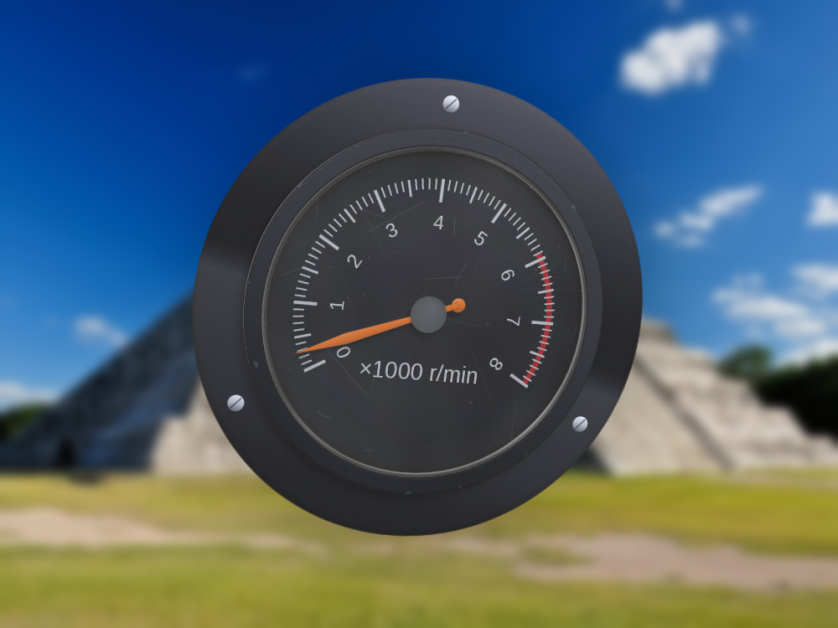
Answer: 300; rpm
